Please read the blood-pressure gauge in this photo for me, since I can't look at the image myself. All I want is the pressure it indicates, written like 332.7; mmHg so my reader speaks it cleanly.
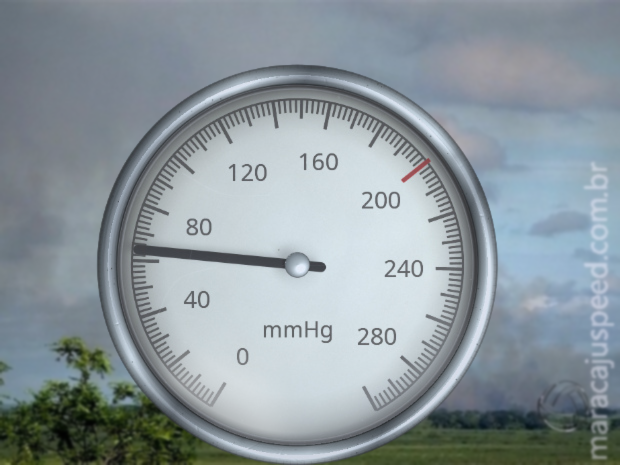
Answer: 64; mmHg
